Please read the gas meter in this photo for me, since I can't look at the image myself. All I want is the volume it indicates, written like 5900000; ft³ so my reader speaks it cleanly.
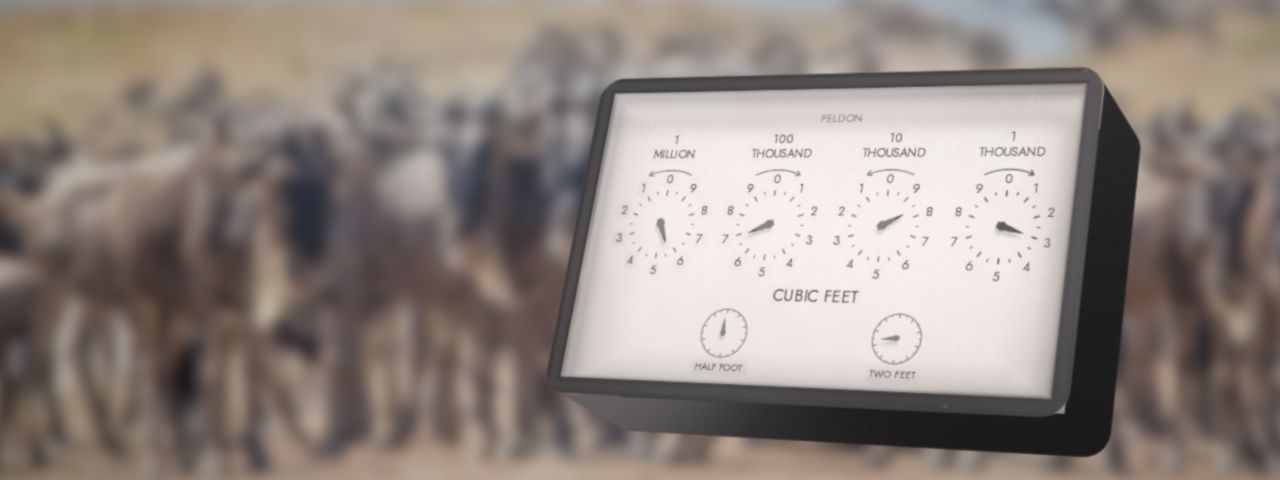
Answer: 568300; ft³
